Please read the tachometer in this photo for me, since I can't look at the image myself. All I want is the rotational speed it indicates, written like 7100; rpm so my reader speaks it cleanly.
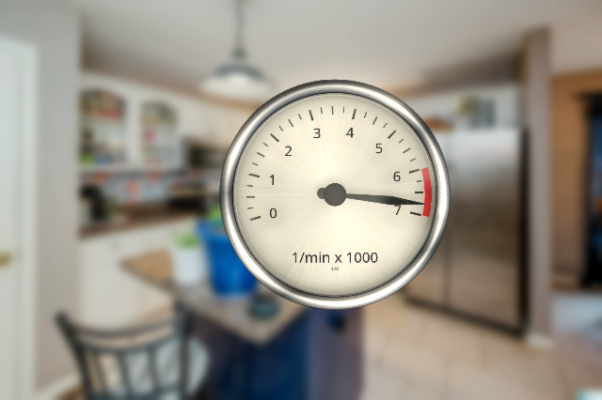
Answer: 6750; rpm
